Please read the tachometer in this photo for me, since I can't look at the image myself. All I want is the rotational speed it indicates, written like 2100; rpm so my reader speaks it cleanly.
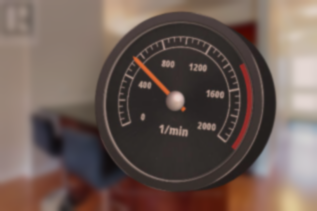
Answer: 550; rpm
